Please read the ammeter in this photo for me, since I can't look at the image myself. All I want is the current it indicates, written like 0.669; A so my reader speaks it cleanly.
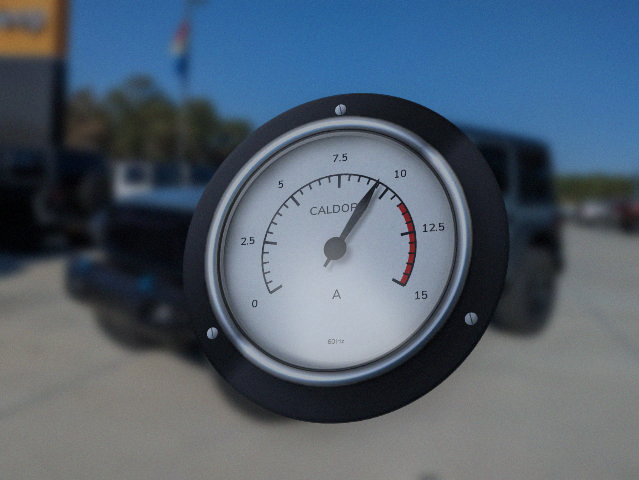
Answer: 9.5; A
